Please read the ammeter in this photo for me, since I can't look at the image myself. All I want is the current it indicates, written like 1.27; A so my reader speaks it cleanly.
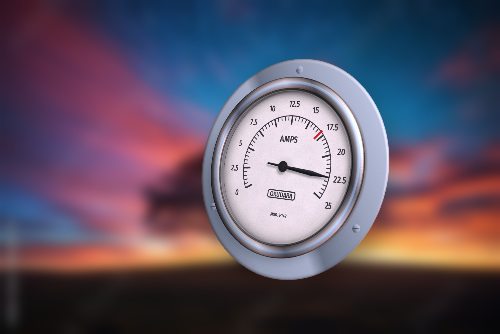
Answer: 22.5; A
